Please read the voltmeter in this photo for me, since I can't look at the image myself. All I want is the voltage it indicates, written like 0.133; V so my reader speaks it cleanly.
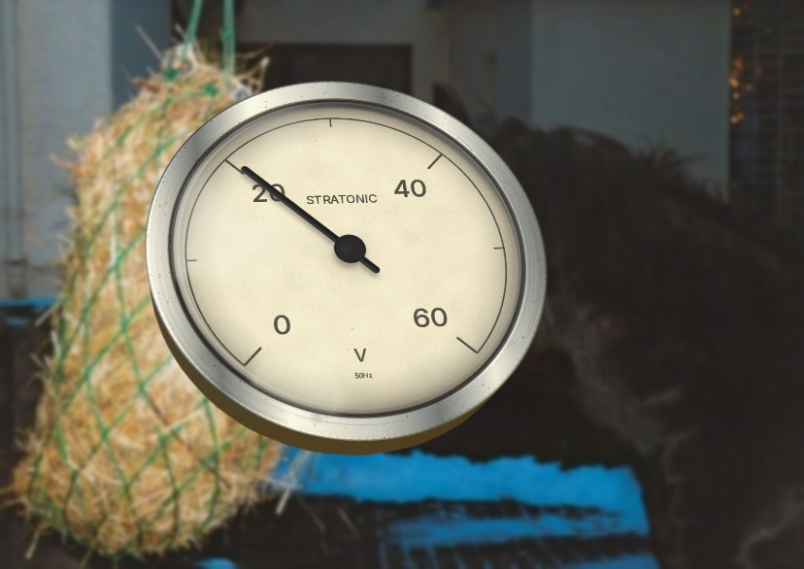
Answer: 20; V
